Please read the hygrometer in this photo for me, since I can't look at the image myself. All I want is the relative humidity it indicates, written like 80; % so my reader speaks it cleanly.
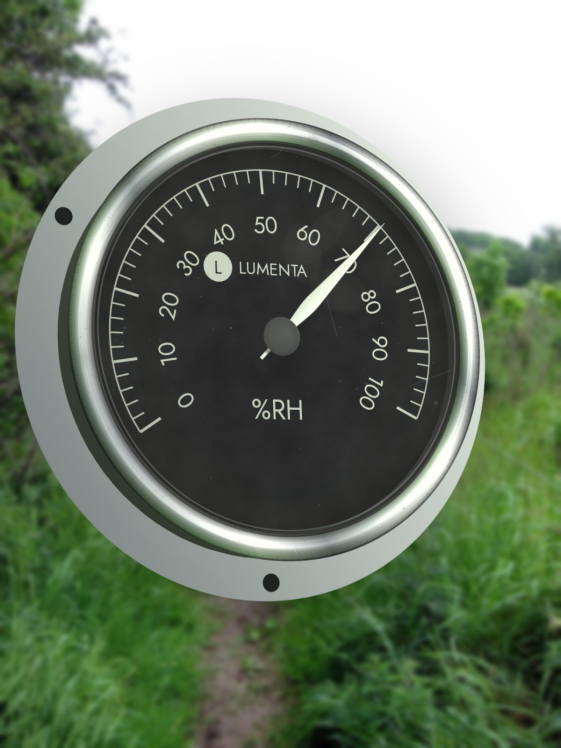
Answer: 70; %
